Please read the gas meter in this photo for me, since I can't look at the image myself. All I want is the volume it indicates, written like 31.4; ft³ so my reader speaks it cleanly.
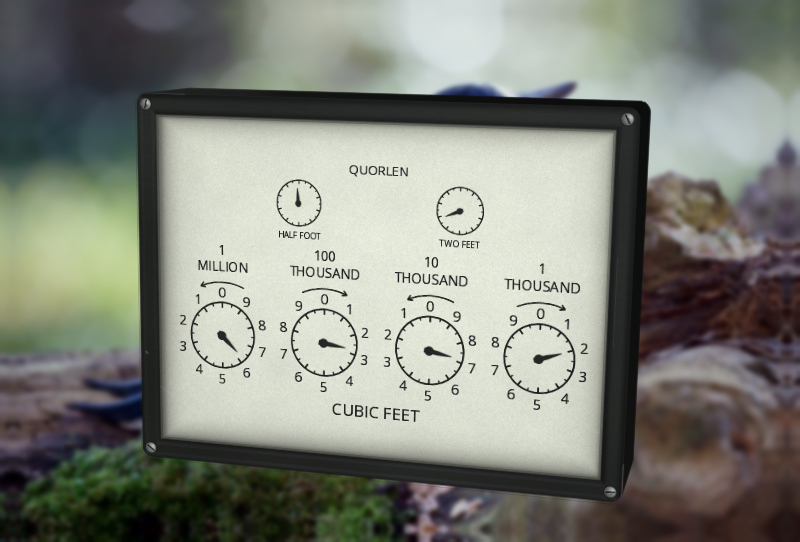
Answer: 627200; ft³
